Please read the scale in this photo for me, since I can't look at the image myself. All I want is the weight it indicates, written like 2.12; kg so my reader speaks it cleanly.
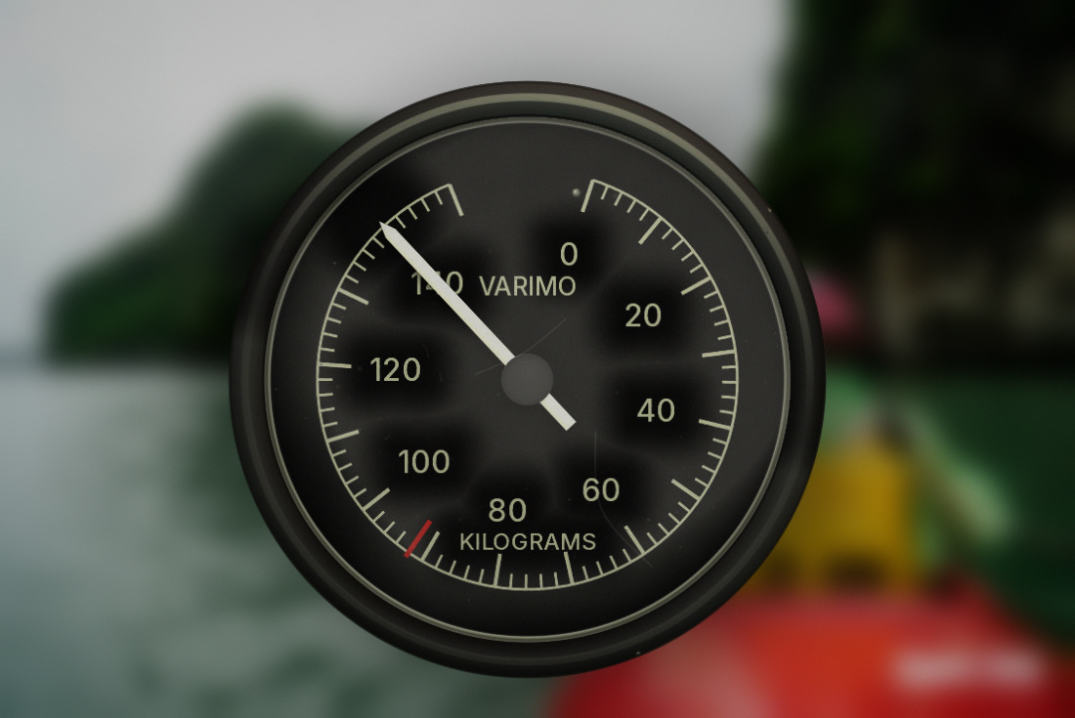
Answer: 140; kg
